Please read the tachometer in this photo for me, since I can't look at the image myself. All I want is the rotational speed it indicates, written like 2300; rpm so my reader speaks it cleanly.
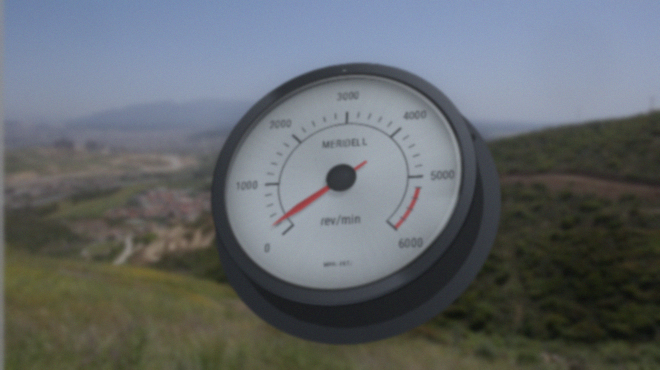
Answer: 200; rpm
